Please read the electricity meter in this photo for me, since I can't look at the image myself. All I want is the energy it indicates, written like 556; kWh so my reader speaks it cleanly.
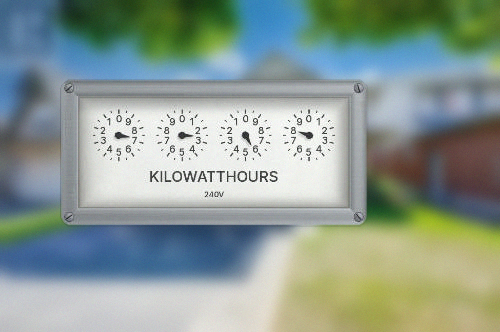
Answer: 7258; kWh
